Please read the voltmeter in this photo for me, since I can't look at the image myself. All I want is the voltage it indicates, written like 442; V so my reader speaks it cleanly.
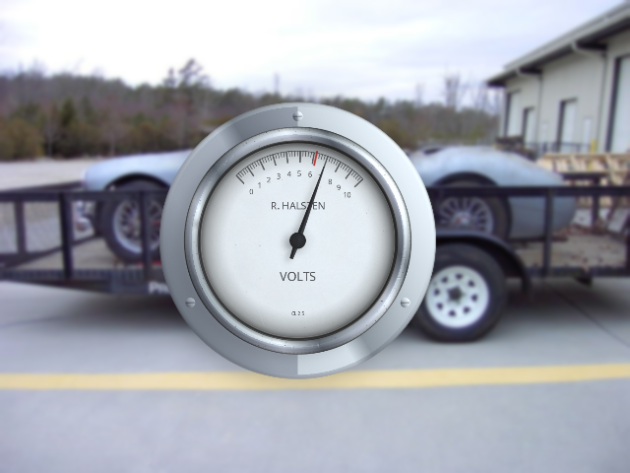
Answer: 7; V
